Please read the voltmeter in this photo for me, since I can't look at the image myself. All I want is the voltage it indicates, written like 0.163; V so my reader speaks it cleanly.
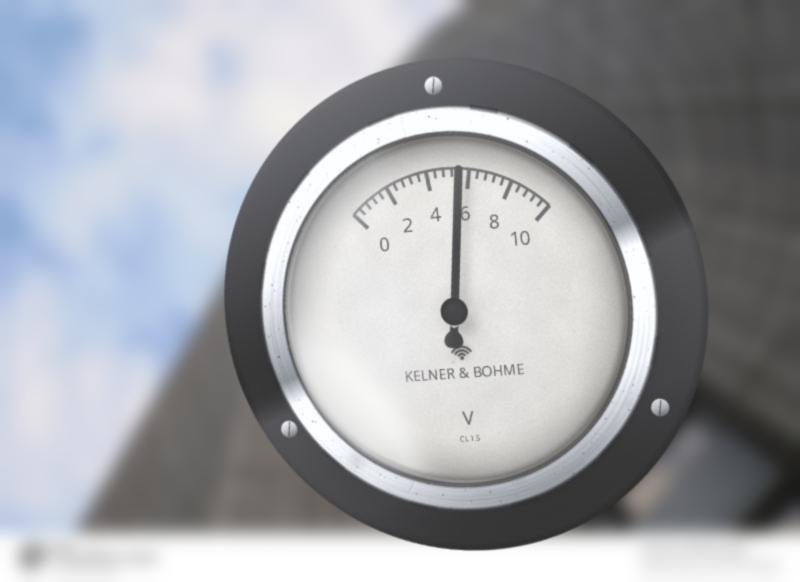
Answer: 5.6; V
